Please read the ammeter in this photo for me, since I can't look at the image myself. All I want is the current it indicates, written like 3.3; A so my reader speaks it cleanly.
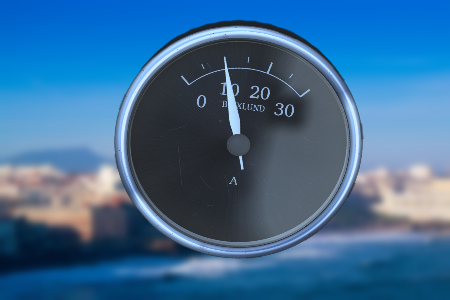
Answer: 10; A
